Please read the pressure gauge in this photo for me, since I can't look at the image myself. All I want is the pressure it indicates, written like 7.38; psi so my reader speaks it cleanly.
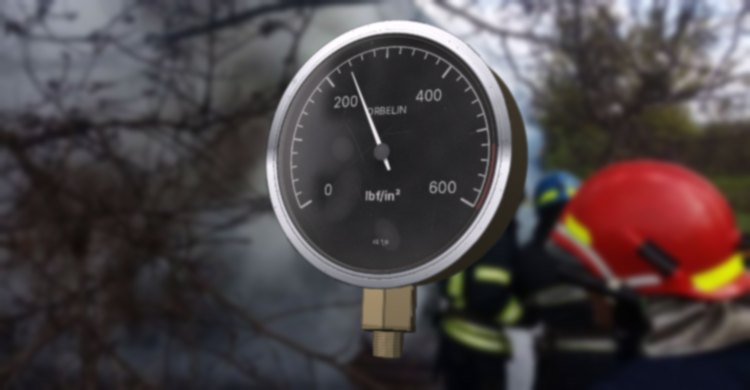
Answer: 240; psi
